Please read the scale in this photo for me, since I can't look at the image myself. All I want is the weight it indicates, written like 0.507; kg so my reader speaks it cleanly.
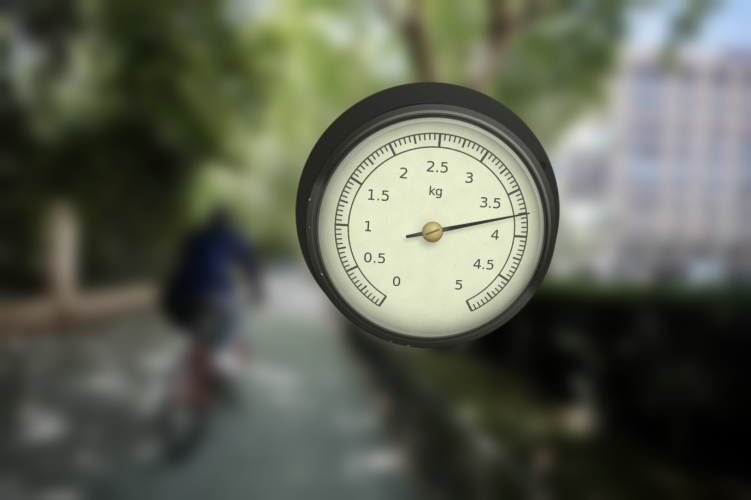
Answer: 3.75; kg
